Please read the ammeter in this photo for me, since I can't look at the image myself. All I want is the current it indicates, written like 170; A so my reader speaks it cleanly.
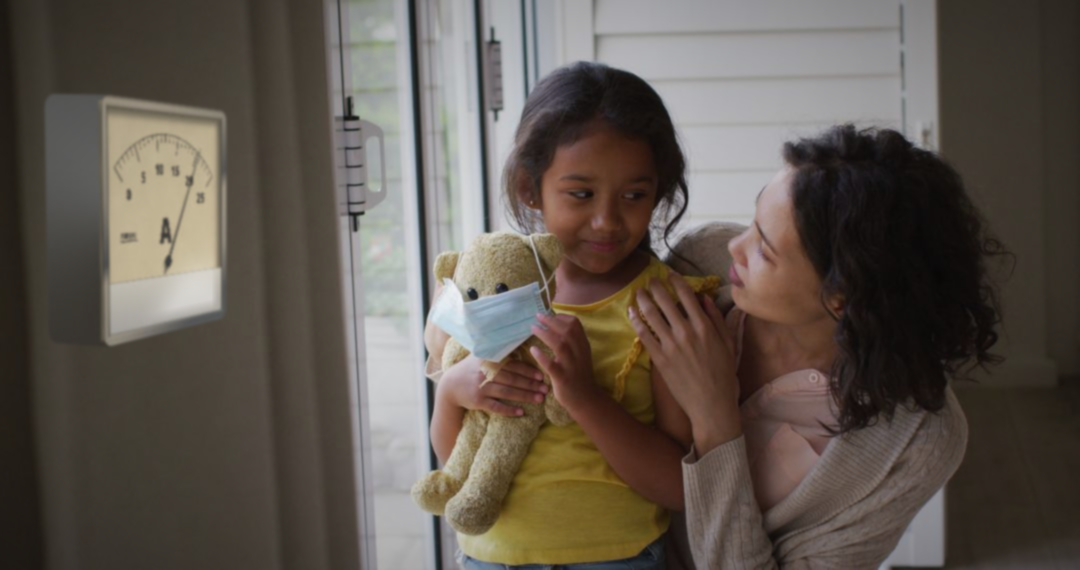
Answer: 20; A
